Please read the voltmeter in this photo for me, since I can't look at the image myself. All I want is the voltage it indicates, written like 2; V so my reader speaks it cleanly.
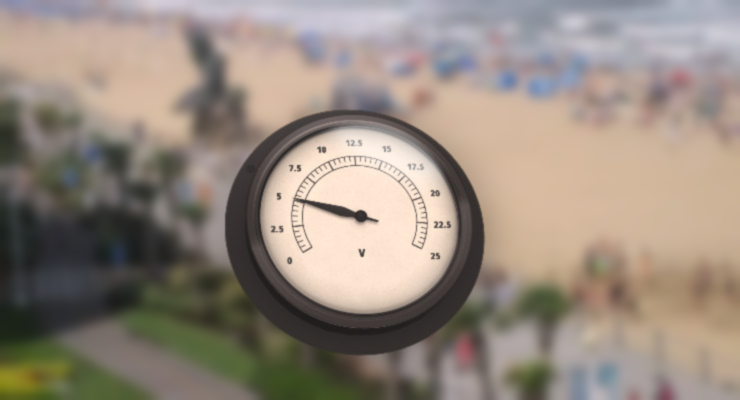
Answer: 5; V
